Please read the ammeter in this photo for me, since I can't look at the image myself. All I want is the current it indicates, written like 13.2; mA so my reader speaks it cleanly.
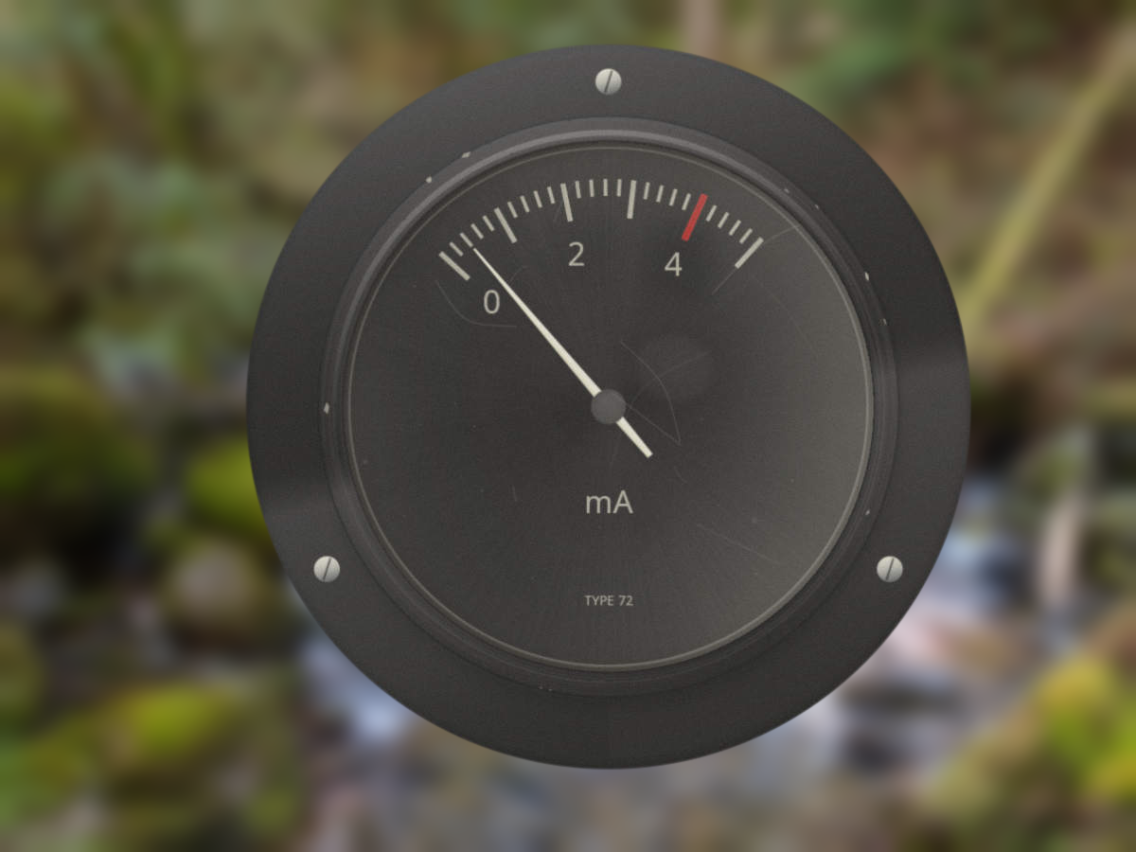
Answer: 0.4; mA
